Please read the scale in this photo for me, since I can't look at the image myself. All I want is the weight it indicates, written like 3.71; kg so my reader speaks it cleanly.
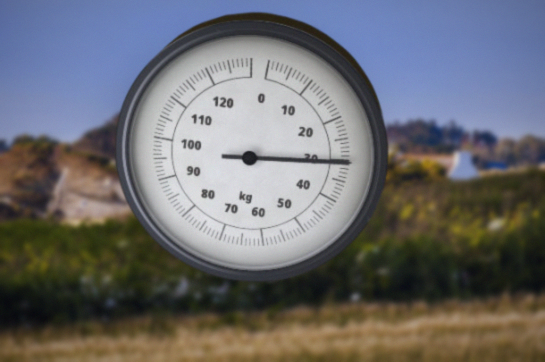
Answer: 30; kg
